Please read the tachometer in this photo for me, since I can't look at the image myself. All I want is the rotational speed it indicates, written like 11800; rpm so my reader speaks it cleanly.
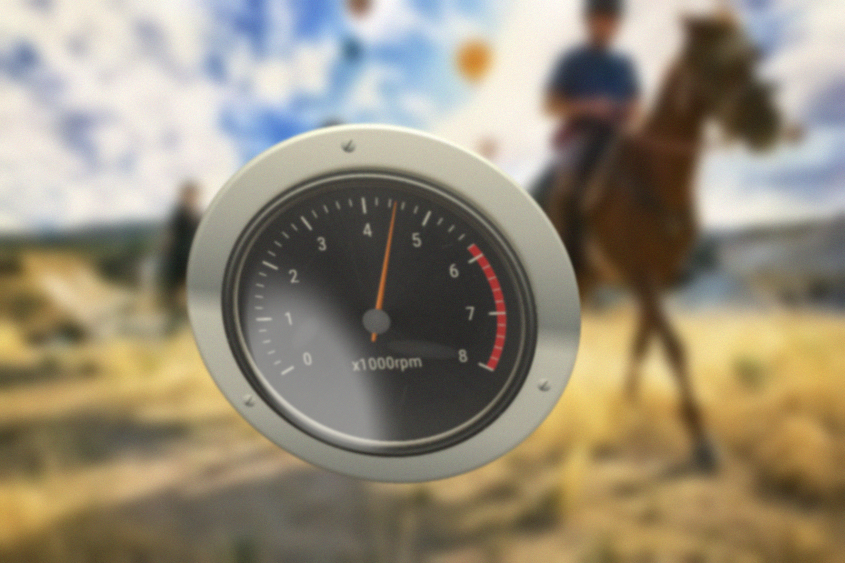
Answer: 4500; rpm
